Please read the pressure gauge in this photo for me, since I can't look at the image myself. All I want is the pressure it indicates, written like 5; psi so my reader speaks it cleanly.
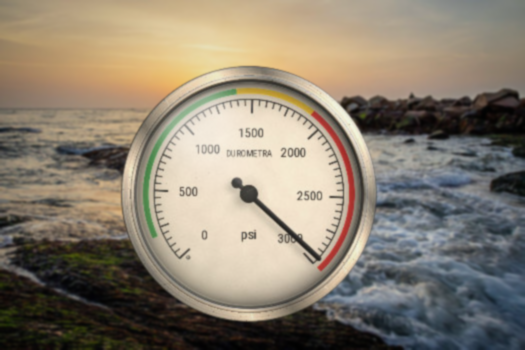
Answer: 2950; psi
